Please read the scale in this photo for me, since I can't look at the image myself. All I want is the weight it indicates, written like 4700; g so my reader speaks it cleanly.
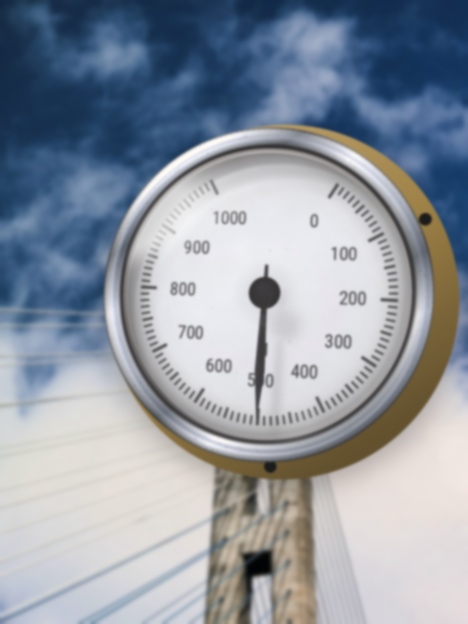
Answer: 500; g
